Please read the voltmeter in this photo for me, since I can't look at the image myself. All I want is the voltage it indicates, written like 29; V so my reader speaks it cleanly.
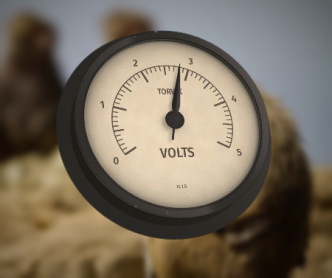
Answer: 2.8; V
